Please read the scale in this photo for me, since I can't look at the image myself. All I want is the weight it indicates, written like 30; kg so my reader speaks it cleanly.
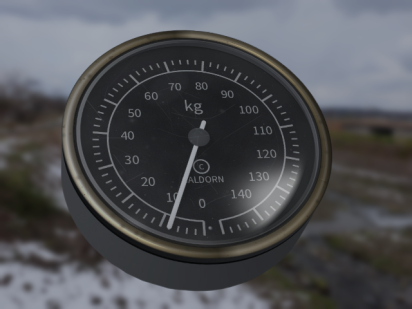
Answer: 8; kg
